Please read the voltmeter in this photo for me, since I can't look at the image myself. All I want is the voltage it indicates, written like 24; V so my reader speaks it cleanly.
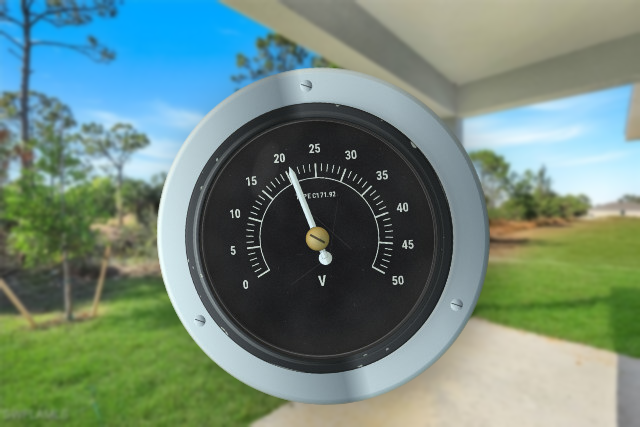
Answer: 21; V
